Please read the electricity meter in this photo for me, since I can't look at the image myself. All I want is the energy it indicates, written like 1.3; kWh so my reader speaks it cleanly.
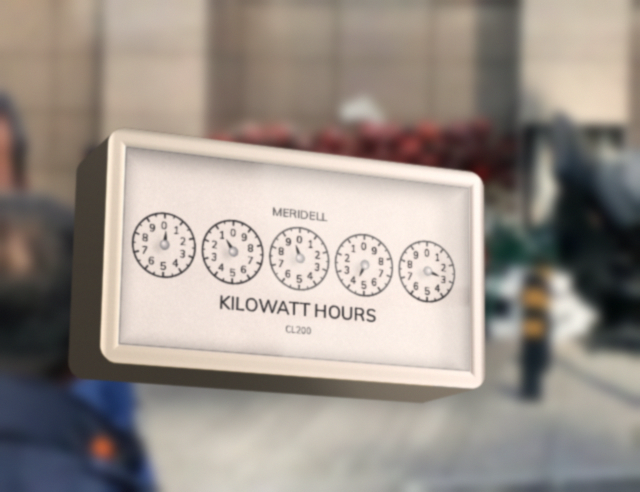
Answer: 943; kWh
